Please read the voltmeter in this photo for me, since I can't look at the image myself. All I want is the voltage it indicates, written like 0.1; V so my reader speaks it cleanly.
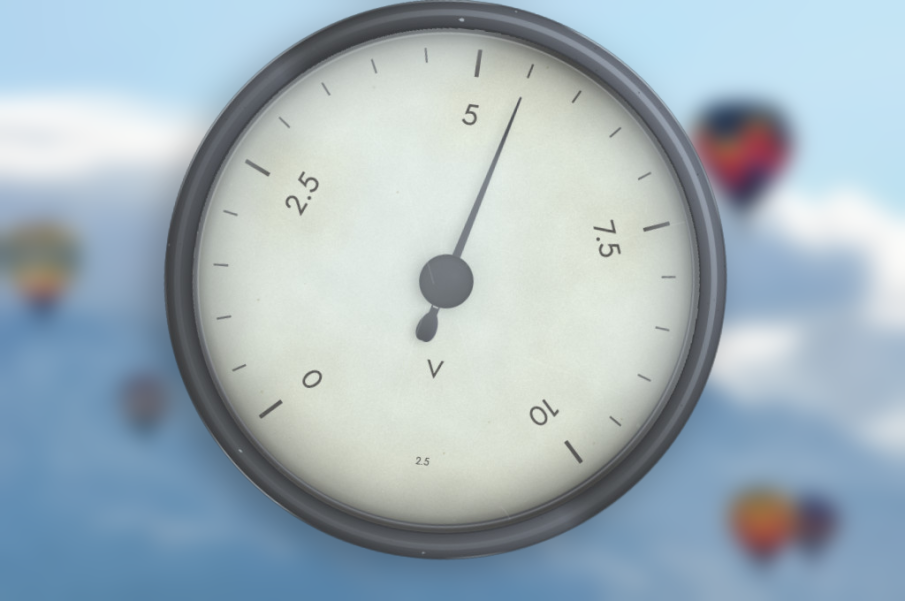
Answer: 5.5; V
